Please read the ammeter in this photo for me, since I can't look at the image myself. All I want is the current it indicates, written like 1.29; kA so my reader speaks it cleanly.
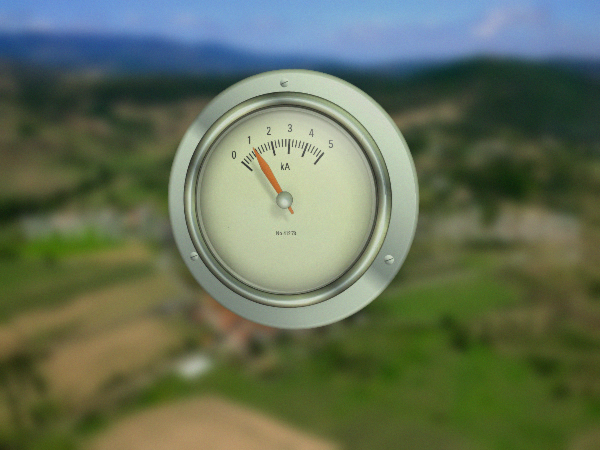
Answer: 1; kA
